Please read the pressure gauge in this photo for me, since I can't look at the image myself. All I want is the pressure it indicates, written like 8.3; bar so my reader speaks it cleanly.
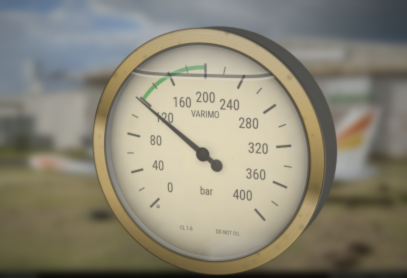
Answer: 120; bar
